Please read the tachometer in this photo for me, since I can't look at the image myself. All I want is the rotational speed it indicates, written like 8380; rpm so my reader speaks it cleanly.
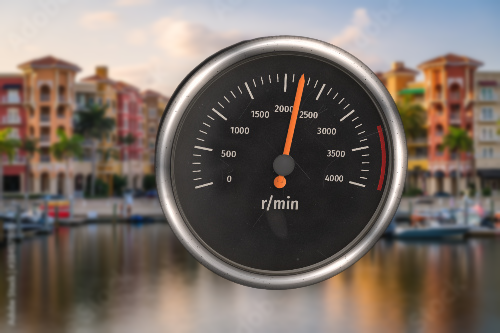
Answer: 2200; rpm
